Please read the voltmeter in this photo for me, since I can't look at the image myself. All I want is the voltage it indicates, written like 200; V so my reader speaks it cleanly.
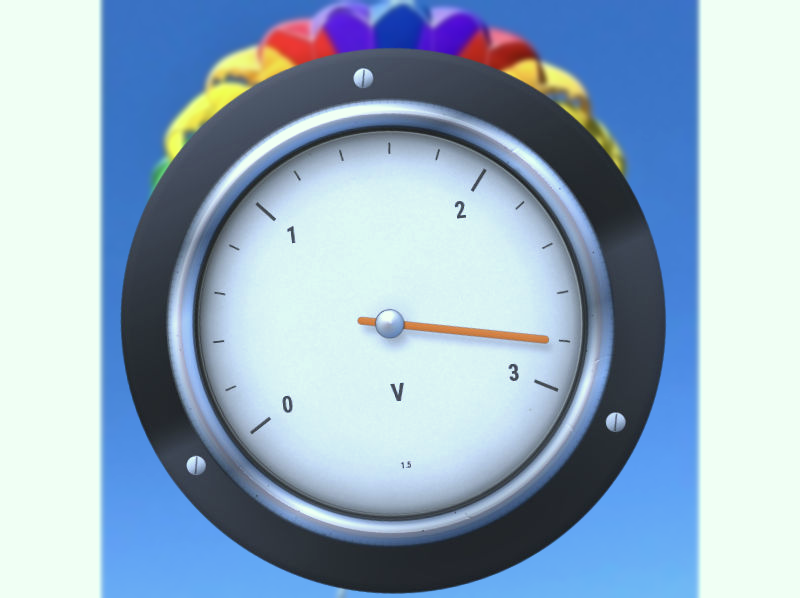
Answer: 2.8; V
